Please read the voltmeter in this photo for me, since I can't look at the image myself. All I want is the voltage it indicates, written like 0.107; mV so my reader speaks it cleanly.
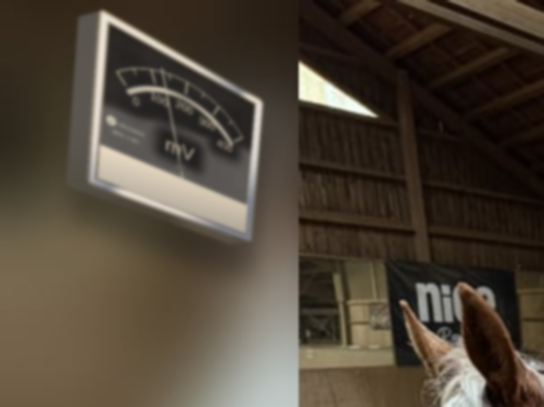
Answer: 125; mV
